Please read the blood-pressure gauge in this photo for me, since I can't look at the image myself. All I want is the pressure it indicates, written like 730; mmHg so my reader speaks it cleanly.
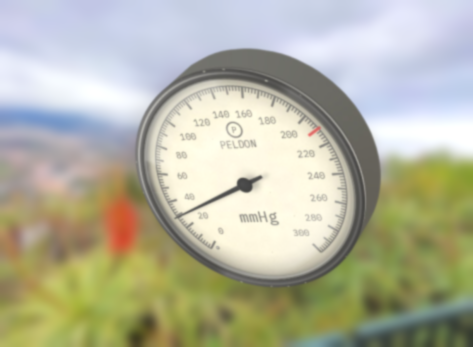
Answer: 30; mmHg
